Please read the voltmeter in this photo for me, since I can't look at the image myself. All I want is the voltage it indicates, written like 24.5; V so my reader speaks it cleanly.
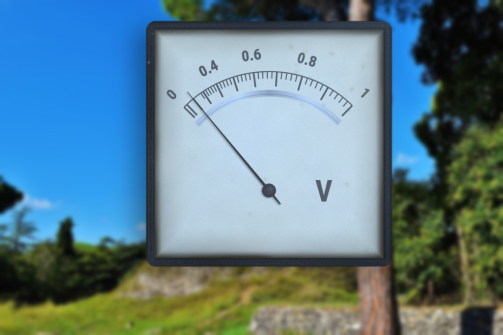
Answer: 0.2; V
